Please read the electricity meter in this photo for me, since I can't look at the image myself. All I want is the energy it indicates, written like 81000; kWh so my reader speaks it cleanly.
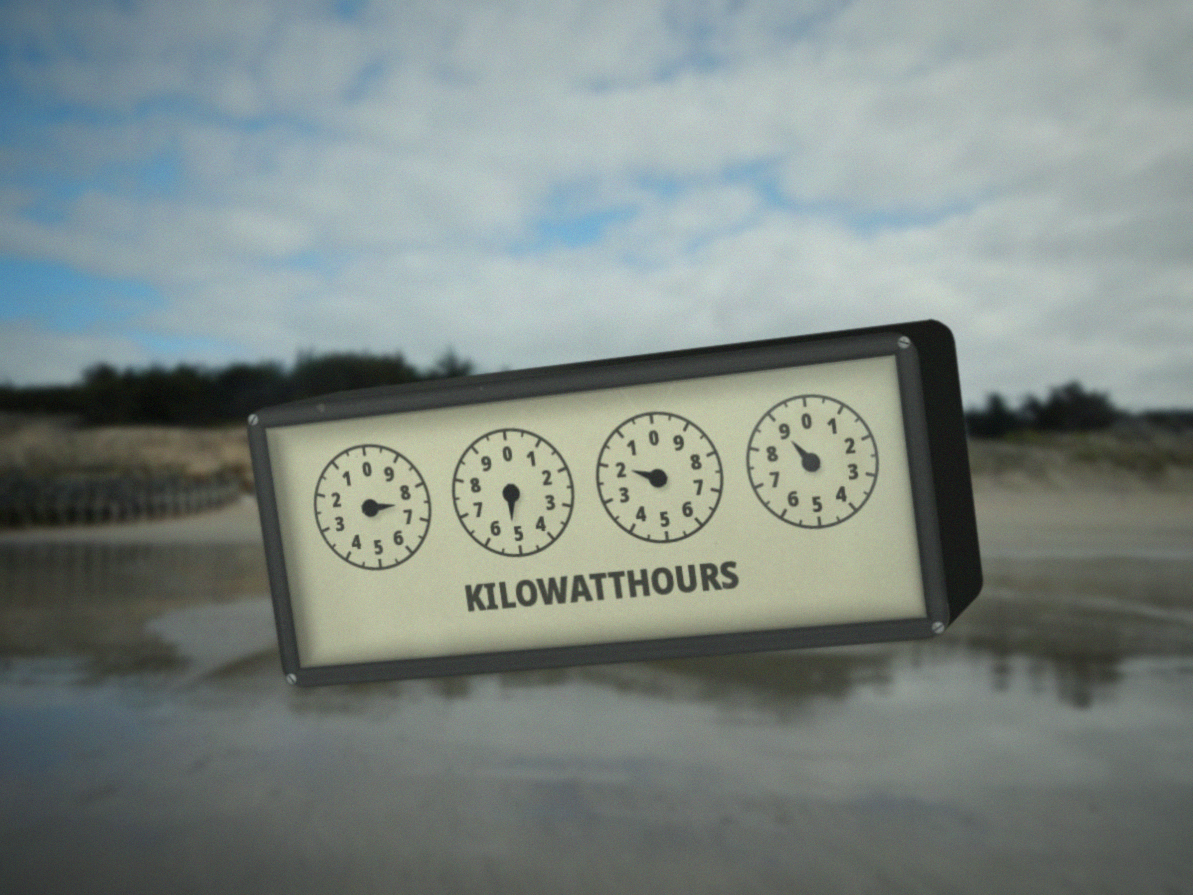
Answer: 7519; kWh
